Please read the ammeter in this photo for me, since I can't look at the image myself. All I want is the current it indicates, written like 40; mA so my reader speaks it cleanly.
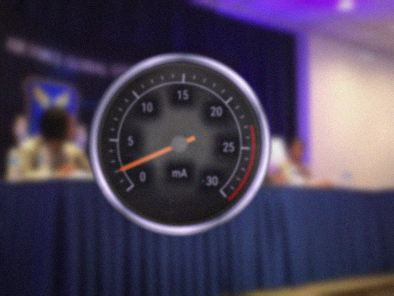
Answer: 2; mA
